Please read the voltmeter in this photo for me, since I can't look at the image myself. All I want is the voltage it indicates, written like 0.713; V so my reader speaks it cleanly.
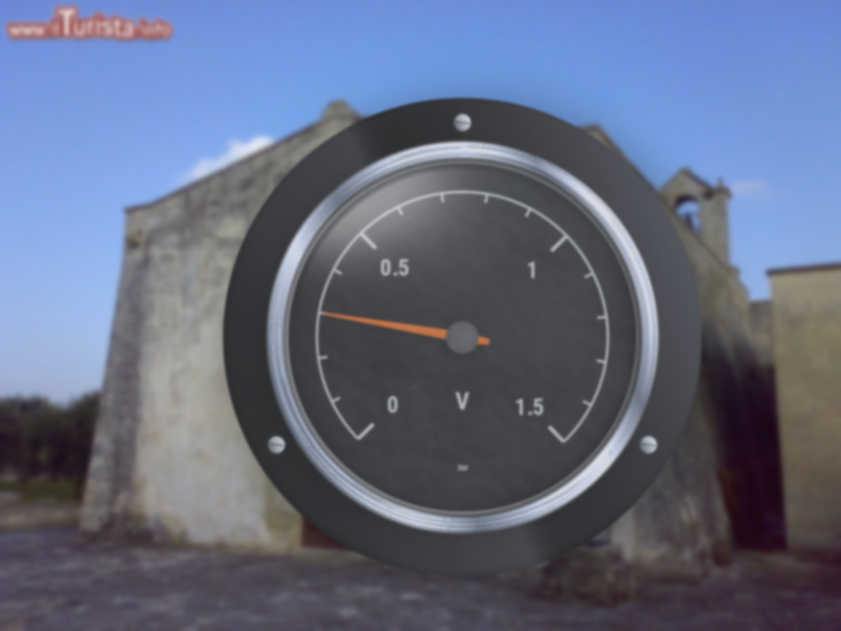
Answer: 0.3; V
